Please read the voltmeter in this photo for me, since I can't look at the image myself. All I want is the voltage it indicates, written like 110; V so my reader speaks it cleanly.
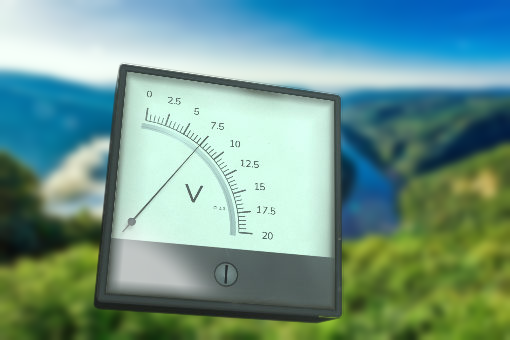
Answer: 7.5; V
